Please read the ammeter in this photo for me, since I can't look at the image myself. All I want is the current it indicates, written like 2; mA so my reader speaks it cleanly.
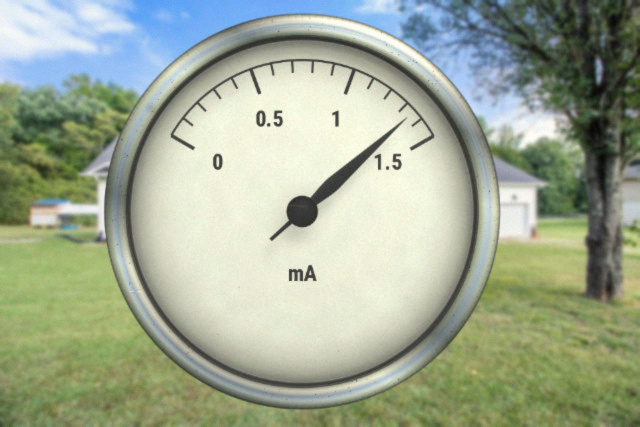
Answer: 1.35; mA
